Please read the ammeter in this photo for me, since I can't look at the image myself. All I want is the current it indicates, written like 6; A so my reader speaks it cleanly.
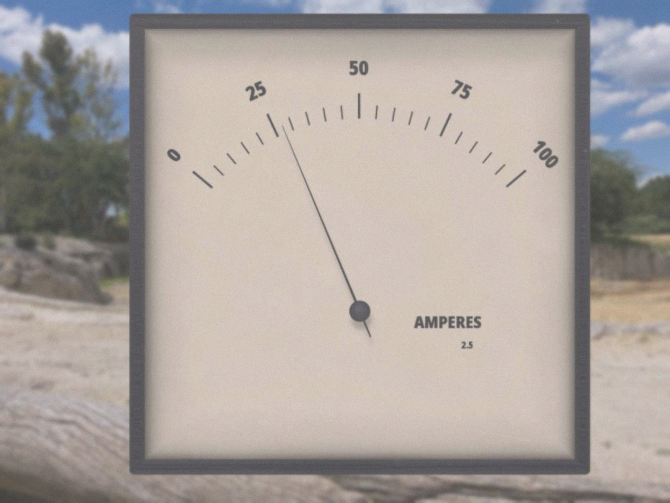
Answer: 27.5; A
